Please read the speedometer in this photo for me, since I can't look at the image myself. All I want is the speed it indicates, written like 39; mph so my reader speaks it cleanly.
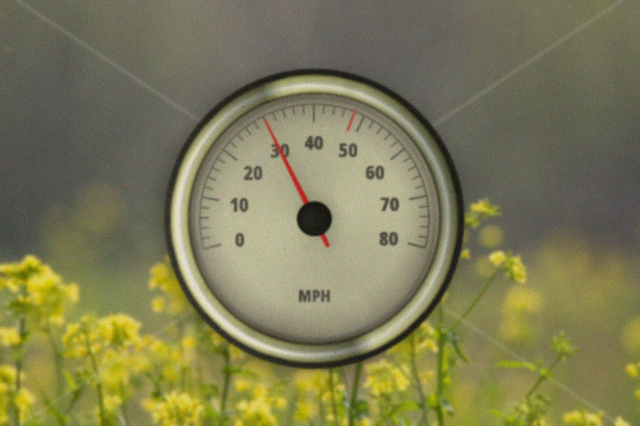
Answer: 30; mph
